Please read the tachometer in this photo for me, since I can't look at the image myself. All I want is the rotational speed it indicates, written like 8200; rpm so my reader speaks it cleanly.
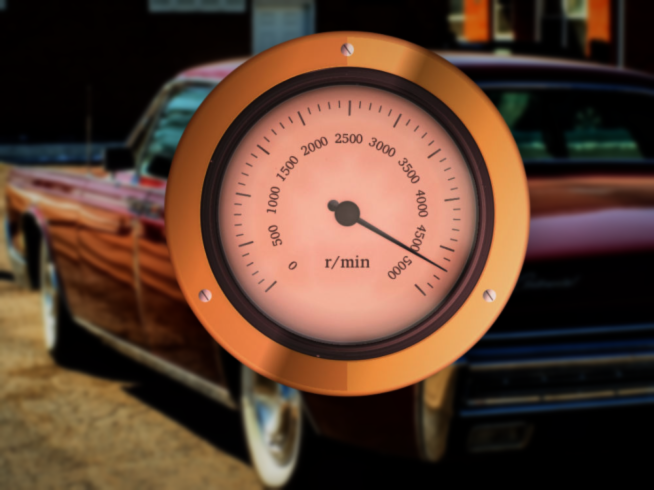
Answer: 4700; rpm
